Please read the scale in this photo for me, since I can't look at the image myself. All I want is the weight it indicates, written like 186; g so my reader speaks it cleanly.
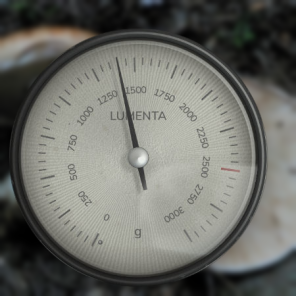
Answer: 1400; g
